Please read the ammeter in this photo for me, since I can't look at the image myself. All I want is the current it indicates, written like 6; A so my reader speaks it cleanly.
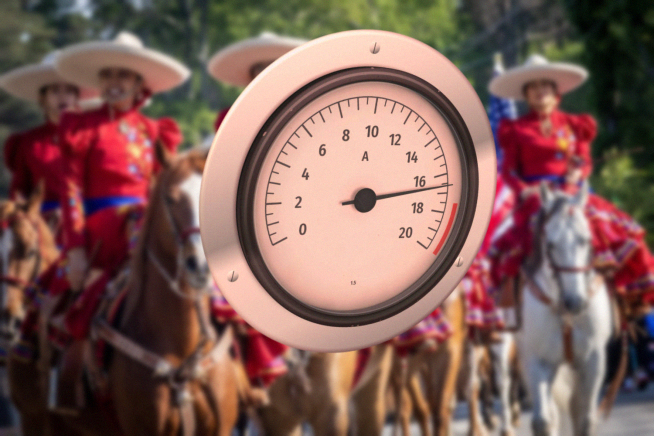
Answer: 16.5; A
